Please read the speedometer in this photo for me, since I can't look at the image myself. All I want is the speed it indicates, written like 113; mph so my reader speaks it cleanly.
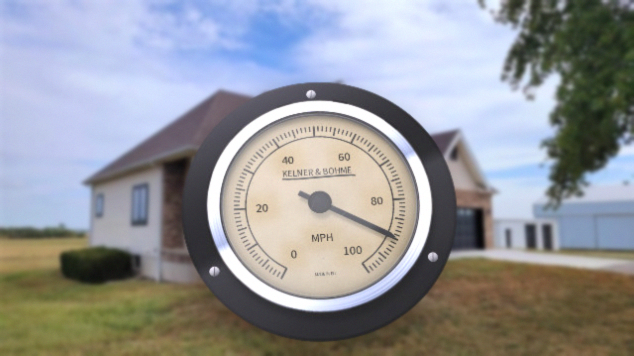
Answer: 90; mph
